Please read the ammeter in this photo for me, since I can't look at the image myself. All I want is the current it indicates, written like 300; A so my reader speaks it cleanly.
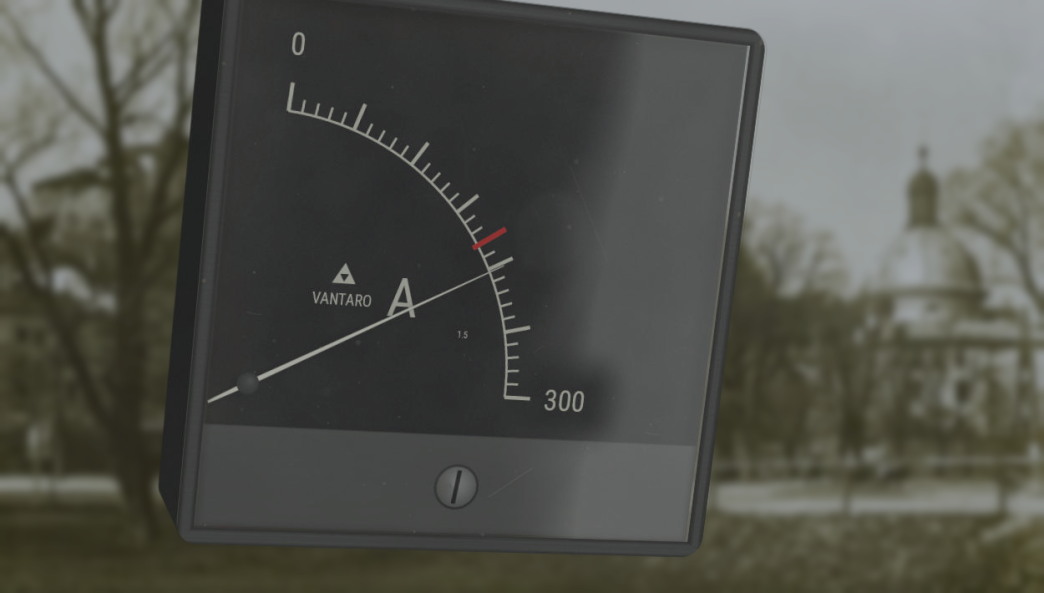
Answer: 200; A
